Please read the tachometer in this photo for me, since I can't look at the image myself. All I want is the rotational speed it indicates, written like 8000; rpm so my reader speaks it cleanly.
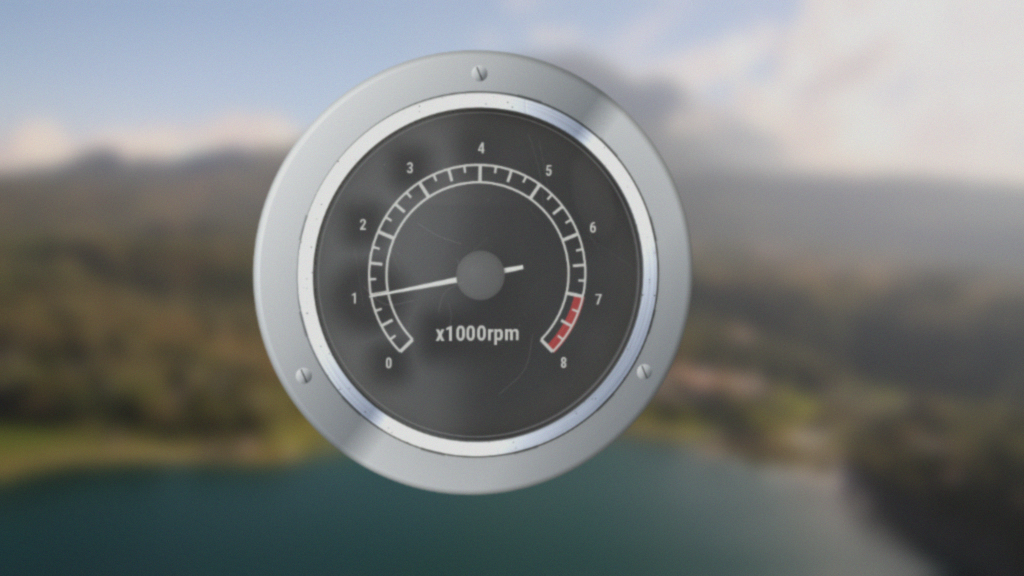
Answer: 1000; rpm
